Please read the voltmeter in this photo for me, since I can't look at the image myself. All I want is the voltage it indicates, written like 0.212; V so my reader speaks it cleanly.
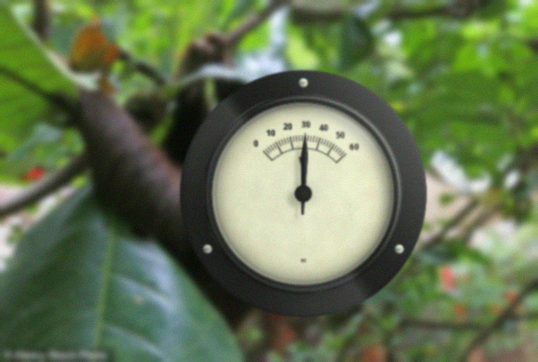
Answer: 30; V
